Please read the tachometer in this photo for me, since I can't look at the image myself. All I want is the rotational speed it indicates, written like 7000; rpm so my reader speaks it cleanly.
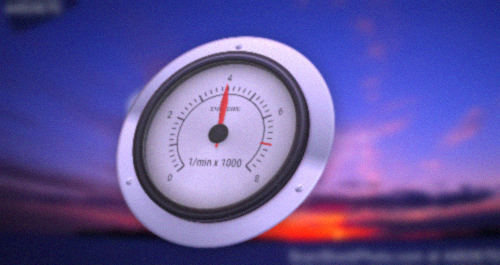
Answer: 4000; rpm
